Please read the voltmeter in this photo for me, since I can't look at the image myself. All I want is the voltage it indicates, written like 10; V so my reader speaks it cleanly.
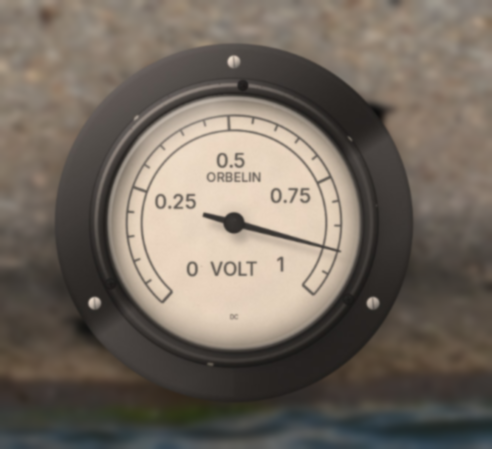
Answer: 0.9; V
